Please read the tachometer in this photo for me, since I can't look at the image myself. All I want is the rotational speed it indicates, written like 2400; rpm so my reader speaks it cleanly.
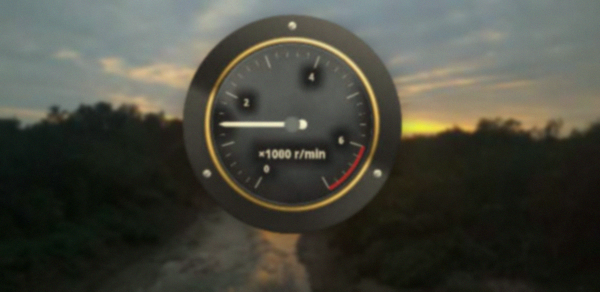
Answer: 1400; rpm
